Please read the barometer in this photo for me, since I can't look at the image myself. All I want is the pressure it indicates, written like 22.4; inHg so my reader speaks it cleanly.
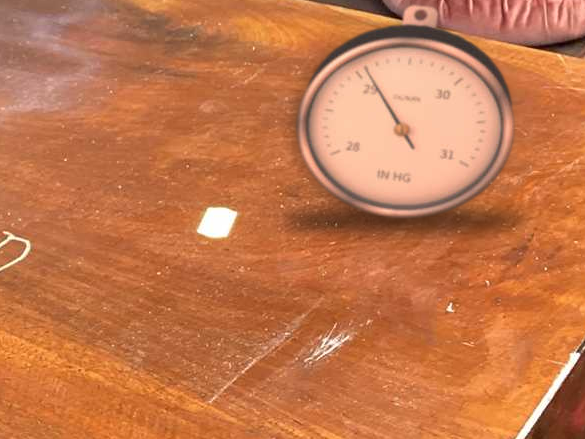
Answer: 29.1; inHg
